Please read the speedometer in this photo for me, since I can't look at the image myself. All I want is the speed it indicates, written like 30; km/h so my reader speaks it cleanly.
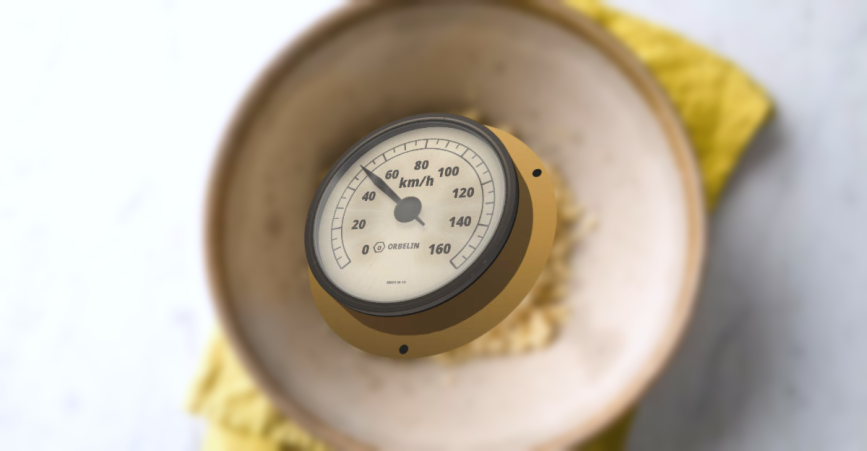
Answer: 50; km/h
